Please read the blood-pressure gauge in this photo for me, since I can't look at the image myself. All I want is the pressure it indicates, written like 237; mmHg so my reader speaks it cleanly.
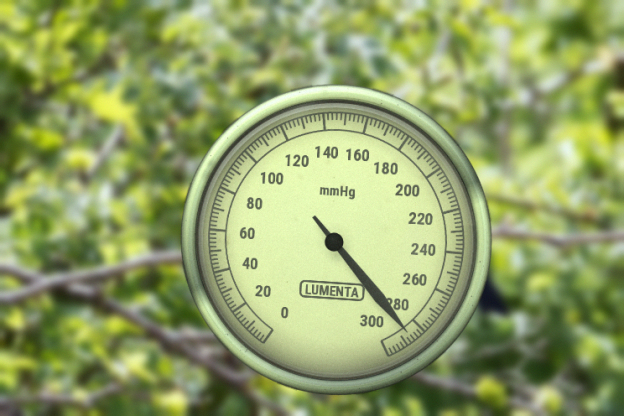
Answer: 286; mmHg
